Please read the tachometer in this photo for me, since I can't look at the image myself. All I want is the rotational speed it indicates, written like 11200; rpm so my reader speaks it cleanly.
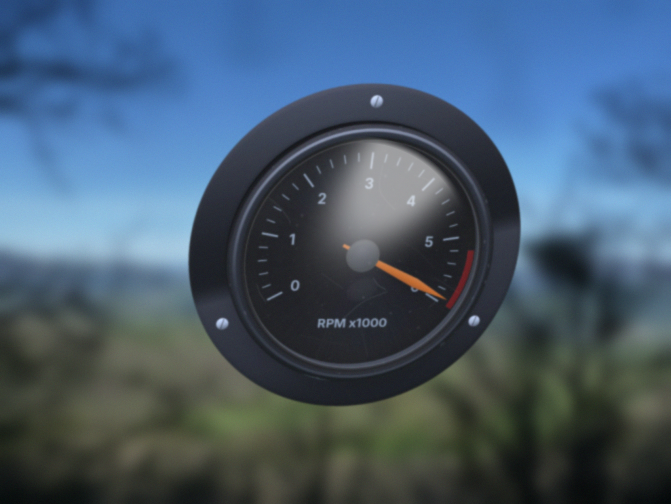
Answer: 5900; rpm
